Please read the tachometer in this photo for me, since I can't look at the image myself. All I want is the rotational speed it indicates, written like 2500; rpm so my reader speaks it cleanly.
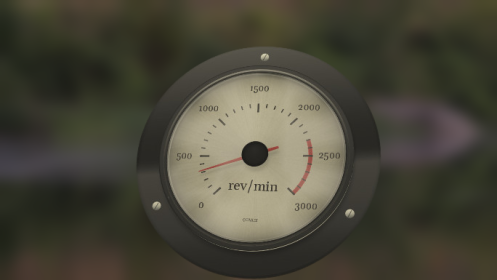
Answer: 300; rpm
